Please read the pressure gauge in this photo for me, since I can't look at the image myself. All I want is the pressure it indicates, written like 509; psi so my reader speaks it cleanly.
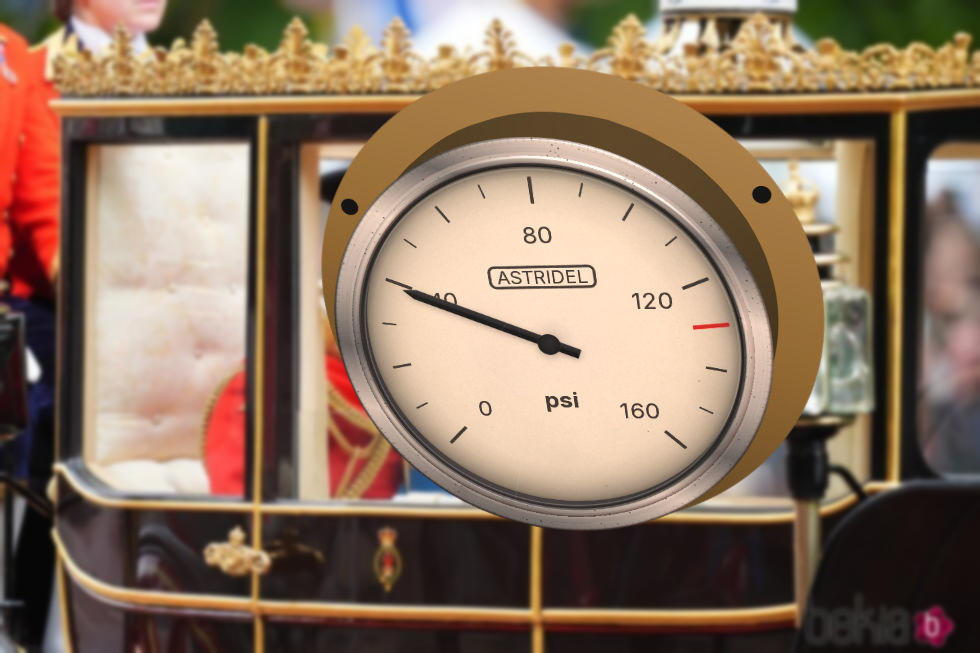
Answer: 40; psi
